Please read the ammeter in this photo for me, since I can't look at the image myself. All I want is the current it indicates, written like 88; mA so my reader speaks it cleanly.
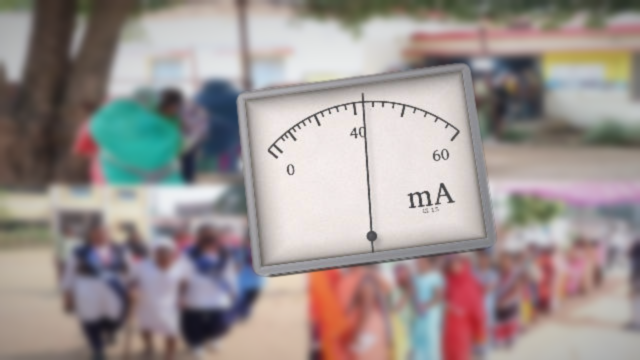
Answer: 42; mA
